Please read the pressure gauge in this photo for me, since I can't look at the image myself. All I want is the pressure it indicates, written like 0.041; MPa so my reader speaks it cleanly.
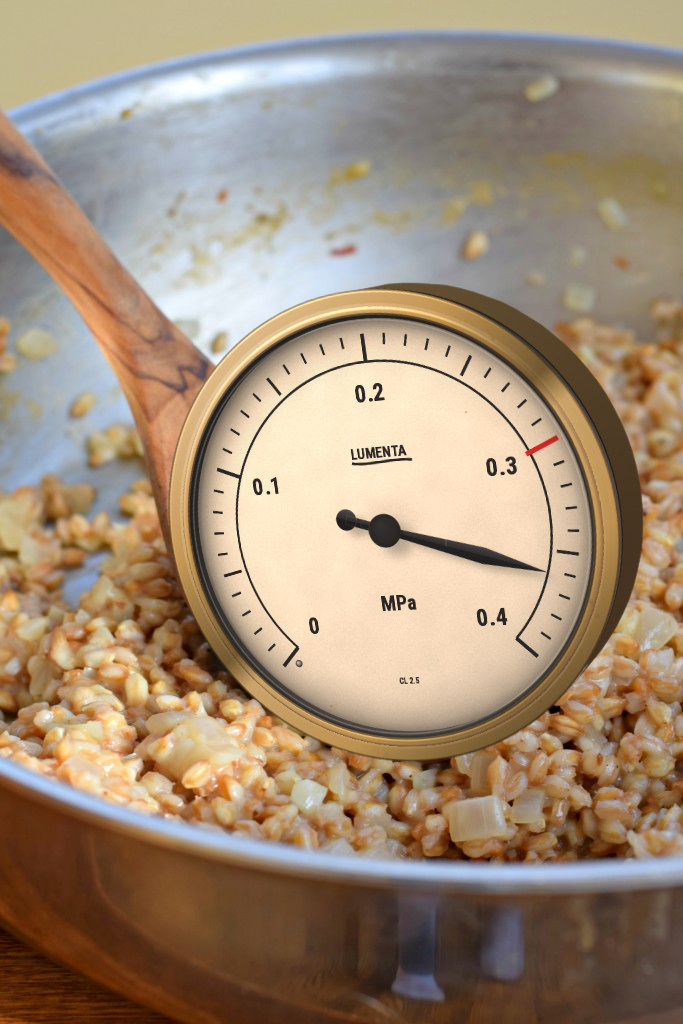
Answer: 0.36; MPa
